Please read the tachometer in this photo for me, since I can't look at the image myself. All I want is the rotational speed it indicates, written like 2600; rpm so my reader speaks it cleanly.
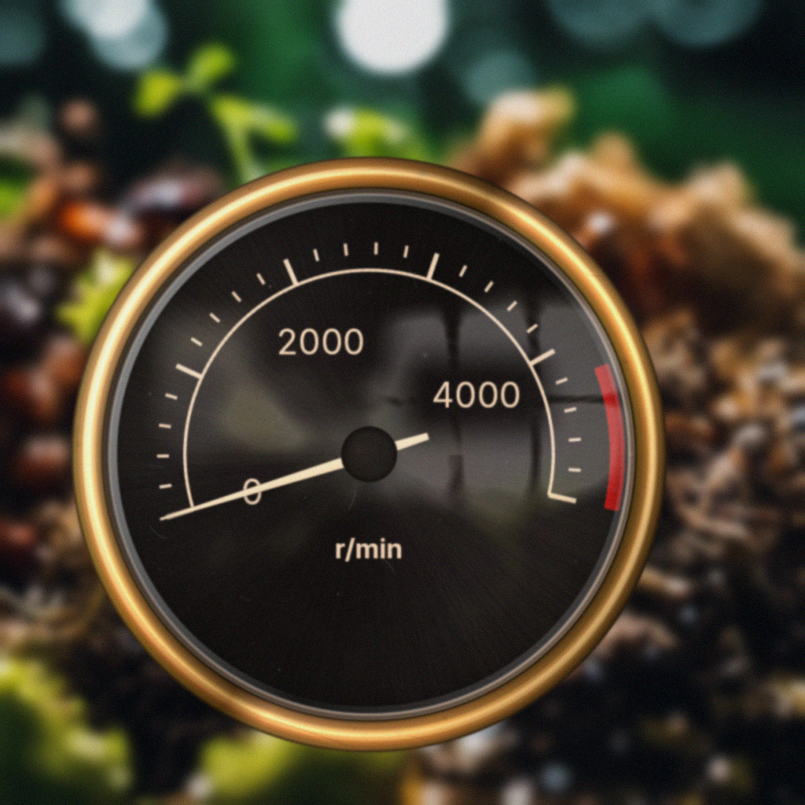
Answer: 0; rpm
